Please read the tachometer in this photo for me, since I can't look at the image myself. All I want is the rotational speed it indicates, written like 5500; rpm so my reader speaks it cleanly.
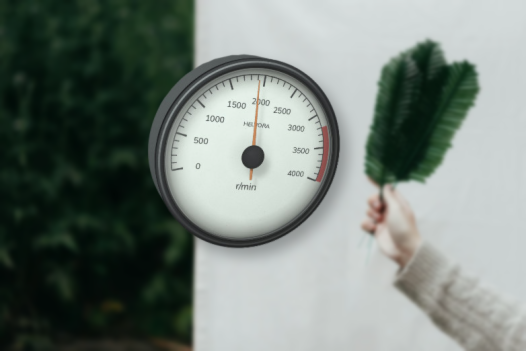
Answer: 1900; rpm
